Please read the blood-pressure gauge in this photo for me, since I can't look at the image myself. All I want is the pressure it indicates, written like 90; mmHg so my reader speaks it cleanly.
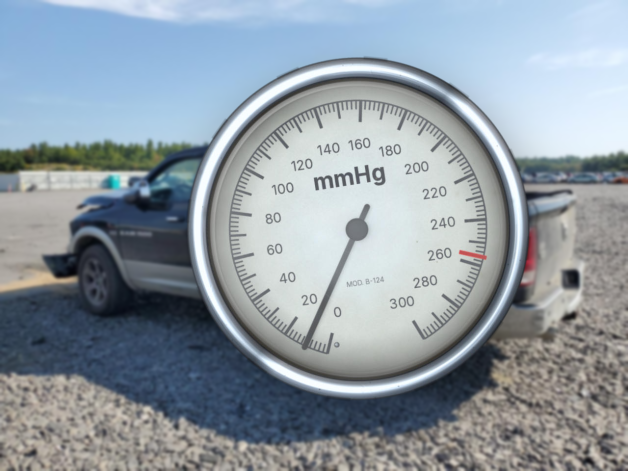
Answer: 10; mmHg
